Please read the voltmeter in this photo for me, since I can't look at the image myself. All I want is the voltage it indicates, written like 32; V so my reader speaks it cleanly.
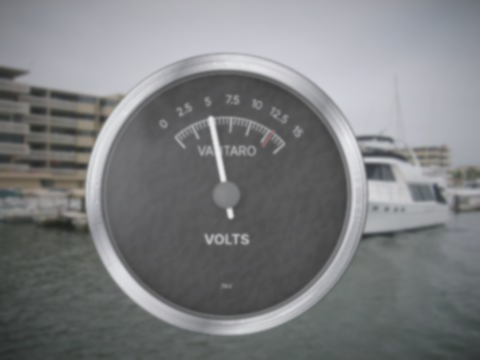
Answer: 5; V
